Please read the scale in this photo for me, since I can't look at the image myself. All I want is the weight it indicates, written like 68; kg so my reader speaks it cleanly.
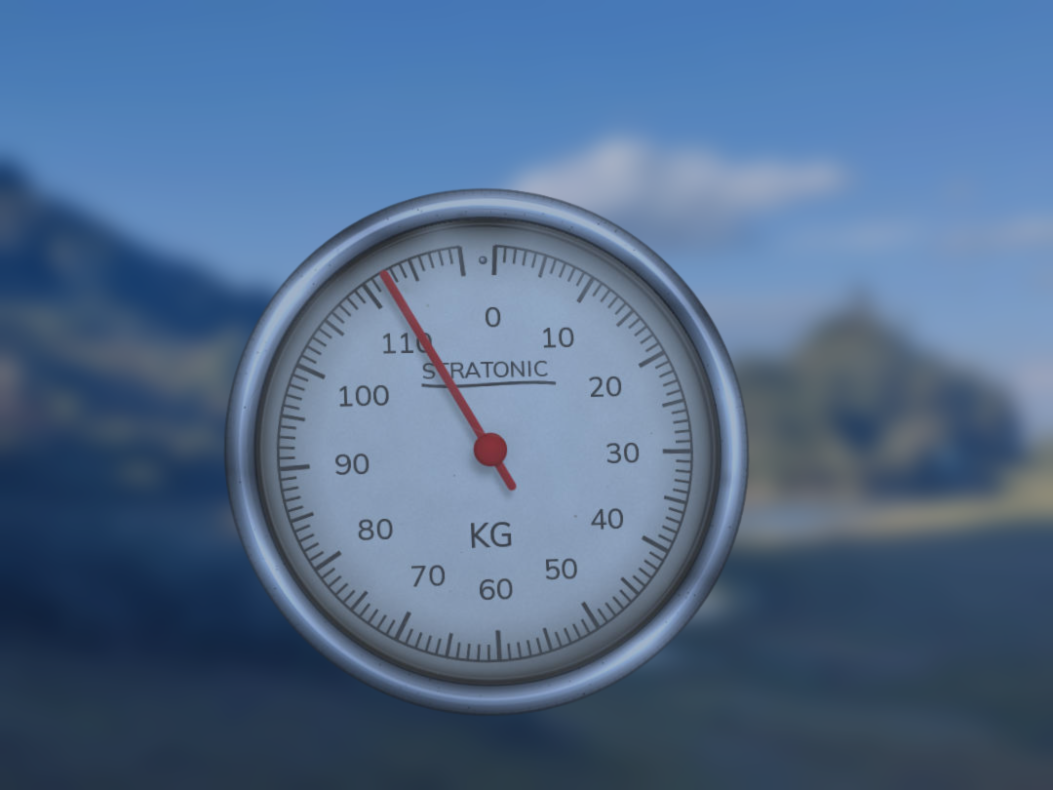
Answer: 112; kg
